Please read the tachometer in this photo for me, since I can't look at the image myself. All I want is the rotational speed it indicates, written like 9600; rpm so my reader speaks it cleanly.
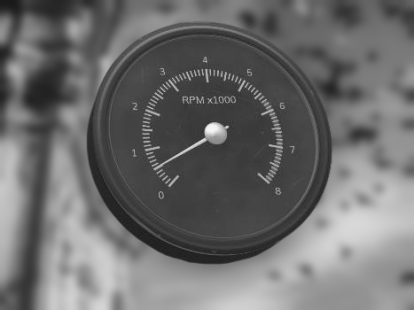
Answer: 500; rpm
